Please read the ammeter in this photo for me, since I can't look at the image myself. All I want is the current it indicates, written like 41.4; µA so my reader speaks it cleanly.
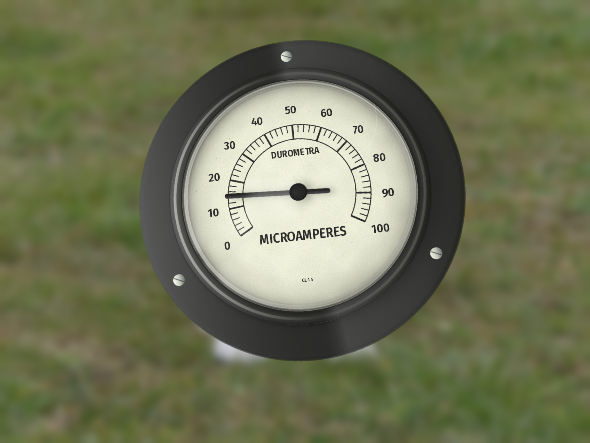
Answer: 14; µA
